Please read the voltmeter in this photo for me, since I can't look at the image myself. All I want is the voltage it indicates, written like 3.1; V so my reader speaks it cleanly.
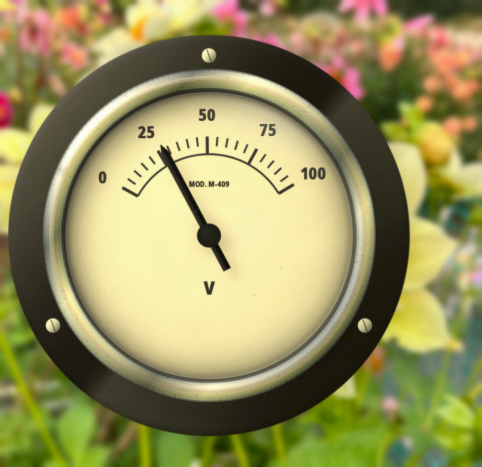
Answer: 27.5; V
